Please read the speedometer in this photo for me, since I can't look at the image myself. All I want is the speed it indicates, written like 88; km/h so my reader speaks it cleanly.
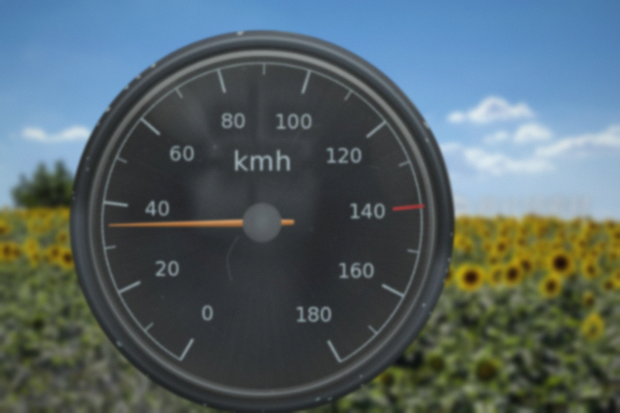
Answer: 35; km/h
